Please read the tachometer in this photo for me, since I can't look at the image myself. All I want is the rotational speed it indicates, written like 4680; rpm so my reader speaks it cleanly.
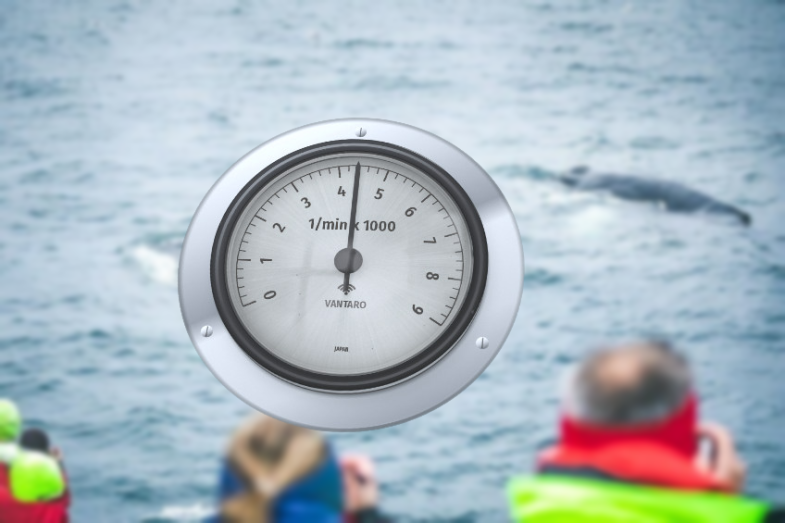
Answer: 4400; rpm
